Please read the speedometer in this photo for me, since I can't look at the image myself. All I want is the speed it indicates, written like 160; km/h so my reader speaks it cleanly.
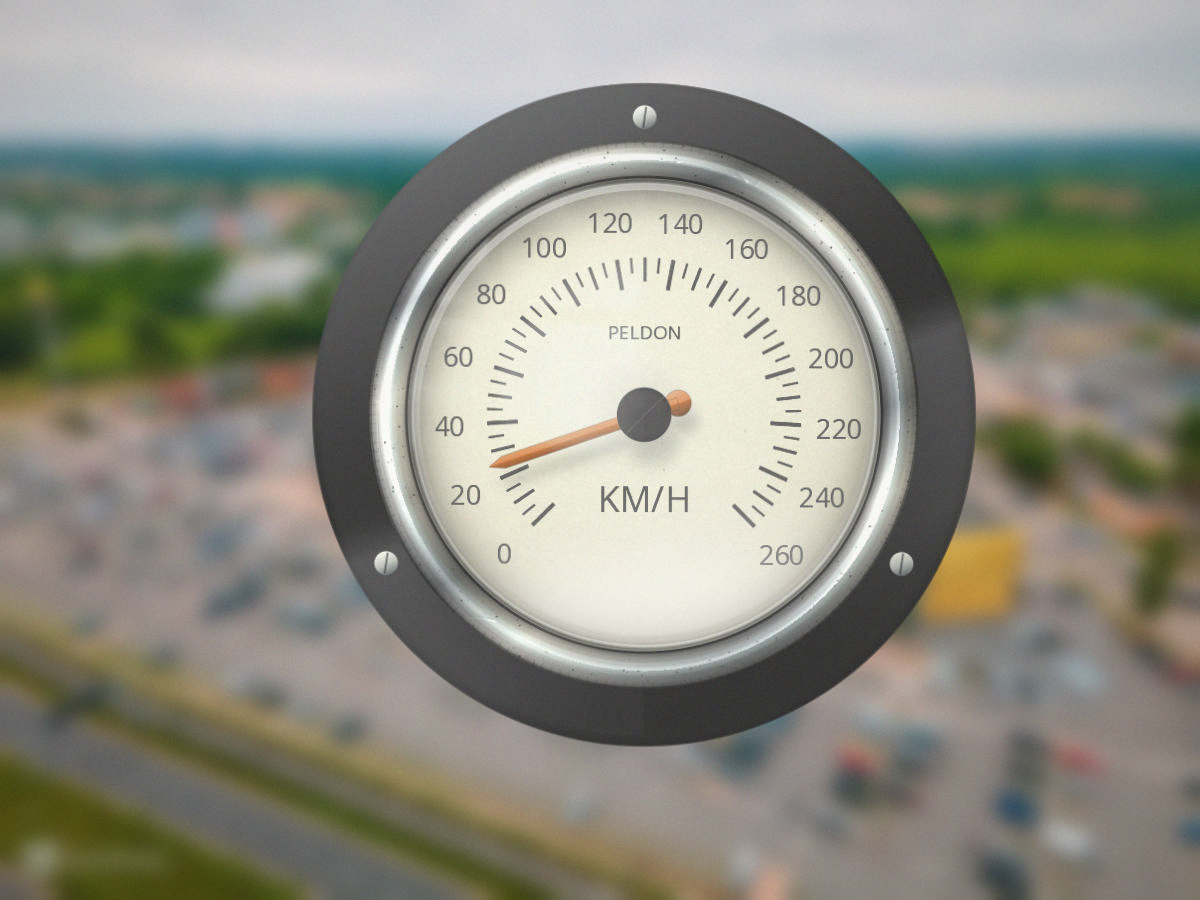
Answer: 25; km/h
